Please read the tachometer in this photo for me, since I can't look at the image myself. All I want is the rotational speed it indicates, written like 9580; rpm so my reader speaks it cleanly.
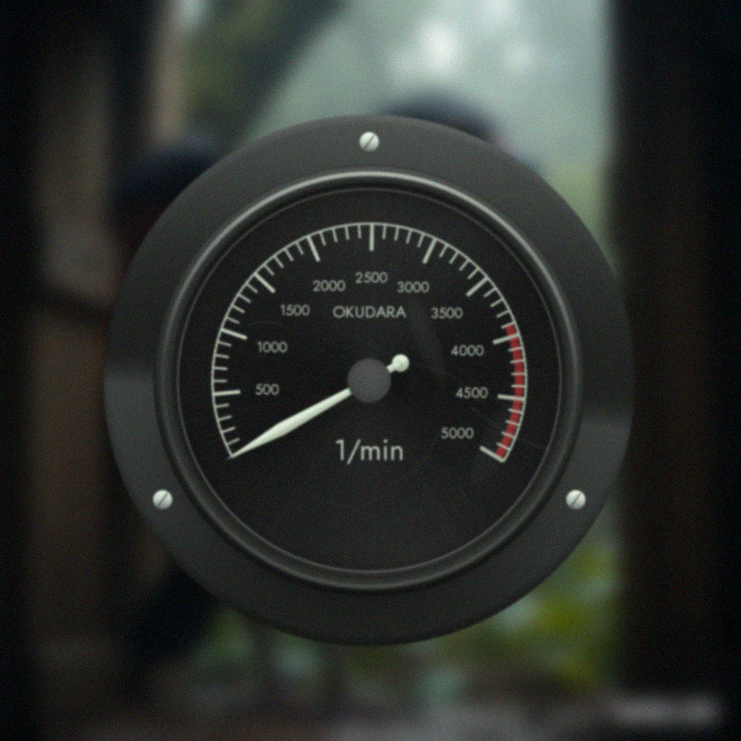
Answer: 0; rpm
